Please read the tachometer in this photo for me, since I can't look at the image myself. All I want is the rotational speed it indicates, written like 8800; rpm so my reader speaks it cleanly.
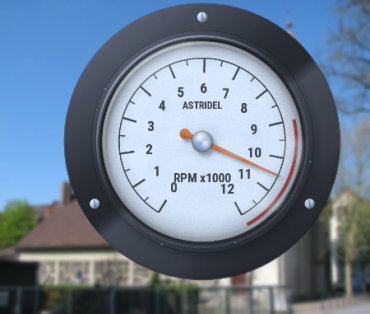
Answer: 10500; rpm
